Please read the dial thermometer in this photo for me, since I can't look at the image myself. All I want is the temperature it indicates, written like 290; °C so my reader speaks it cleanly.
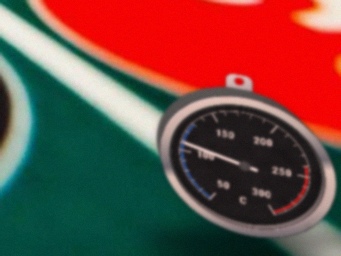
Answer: 110; °C
